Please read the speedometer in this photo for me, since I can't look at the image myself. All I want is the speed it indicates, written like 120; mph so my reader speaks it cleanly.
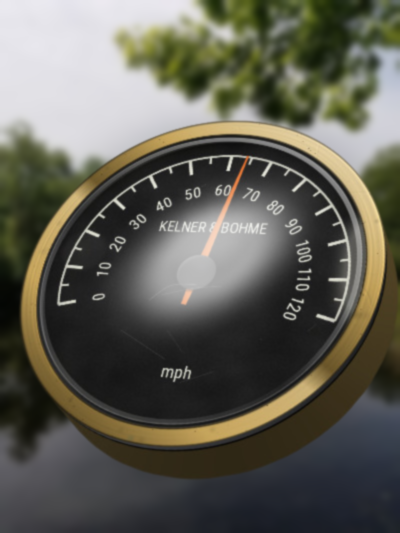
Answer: 65; mph
